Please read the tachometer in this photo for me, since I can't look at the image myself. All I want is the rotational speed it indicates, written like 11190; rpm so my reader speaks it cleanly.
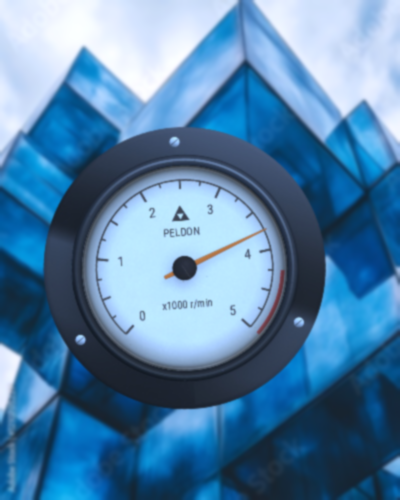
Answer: 3750; rpm
